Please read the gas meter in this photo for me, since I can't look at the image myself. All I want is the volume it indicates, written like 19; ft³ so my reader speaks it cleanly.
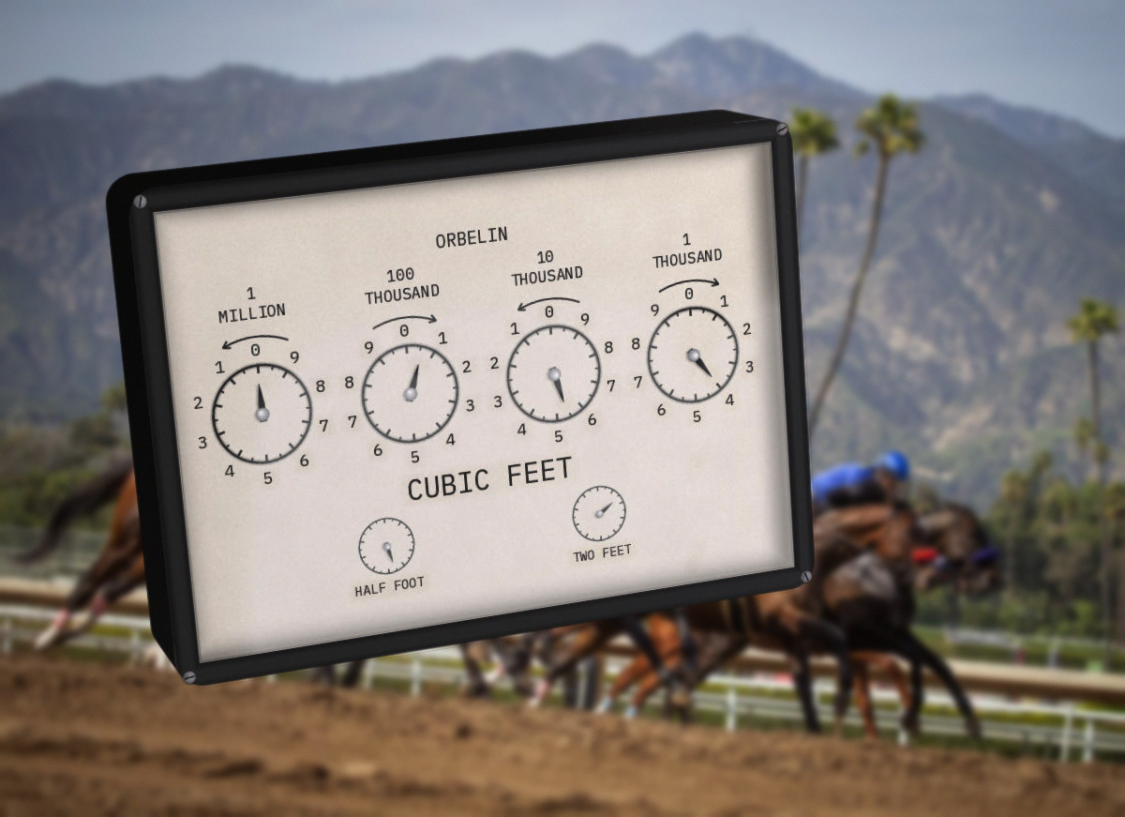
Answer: 5400; ft³
